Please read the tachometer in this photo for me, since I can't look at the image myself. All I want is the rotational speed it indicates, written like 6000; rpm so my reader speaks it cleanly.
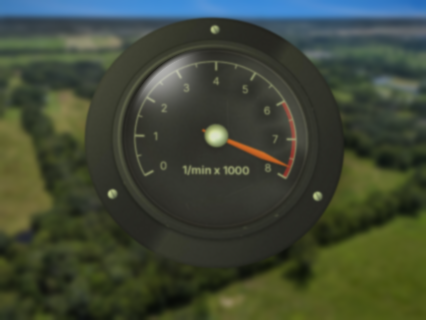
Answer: 7750; rpm
